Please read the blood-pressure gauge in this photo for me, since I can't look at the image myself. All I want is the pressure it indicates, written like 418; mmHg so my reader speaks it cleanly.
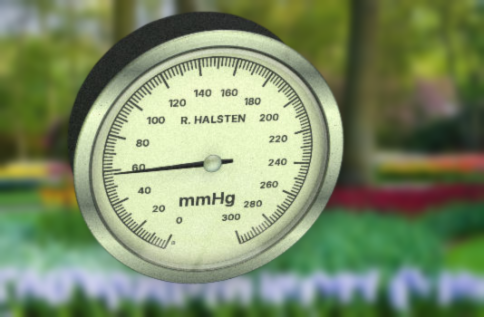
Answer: 60; mmHg
